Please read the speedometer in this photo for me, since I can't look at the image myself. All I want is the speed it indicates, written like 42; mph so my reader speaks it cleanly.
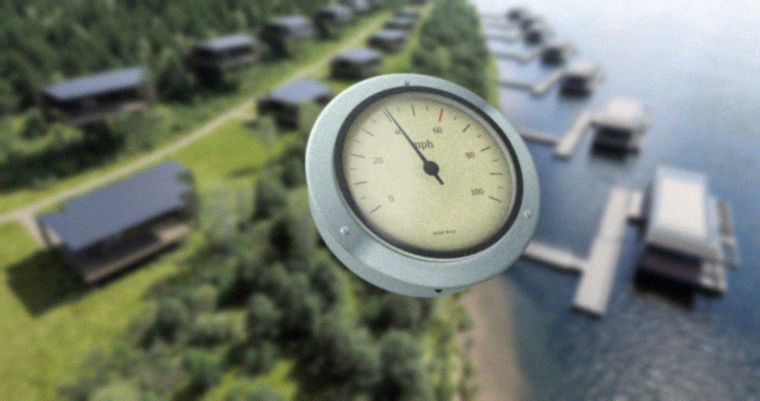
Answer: 40; mph
